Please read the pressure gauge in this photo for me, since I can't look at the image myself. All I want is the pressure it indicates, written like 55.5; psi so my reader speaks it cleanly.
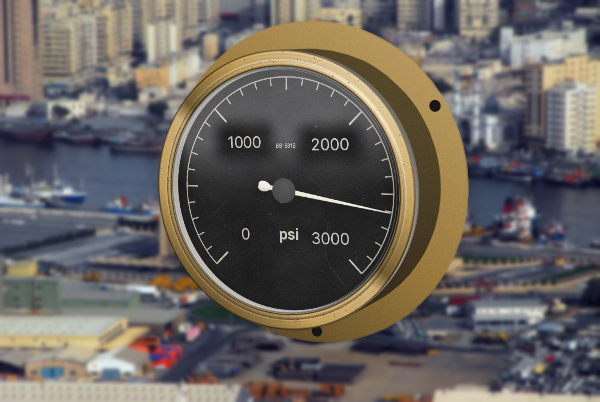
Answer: 2600; psi
